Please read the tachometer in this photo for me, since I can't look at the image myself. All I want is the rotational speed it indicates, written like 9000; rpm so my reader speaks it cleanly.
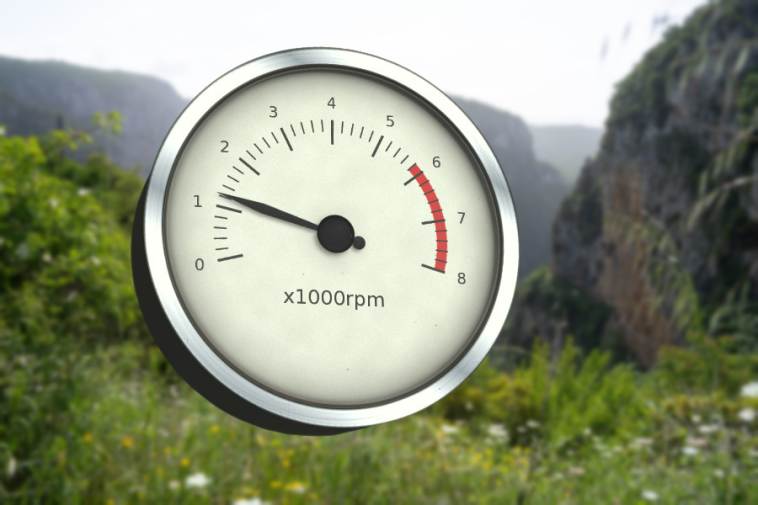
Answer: 1200; rpm
